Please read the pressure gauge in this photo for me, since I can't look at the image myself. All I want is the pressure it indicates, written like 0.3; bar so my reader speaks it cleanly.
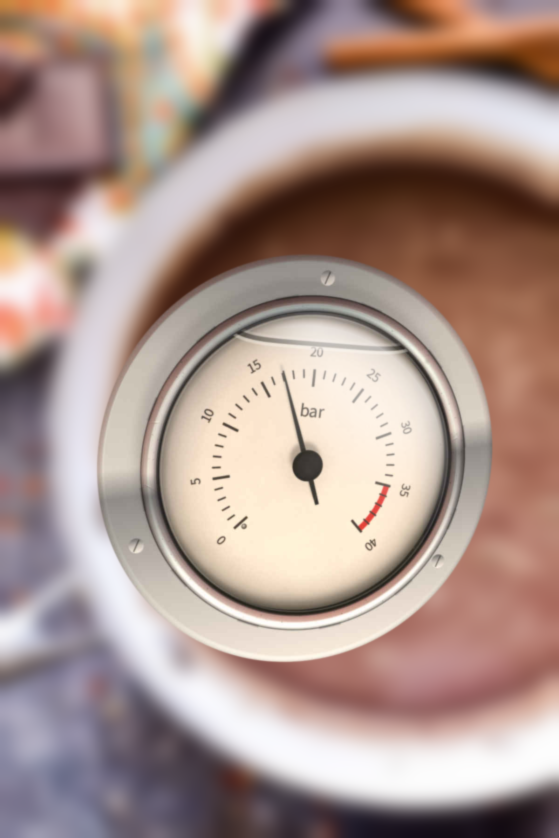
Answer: 17; bar
